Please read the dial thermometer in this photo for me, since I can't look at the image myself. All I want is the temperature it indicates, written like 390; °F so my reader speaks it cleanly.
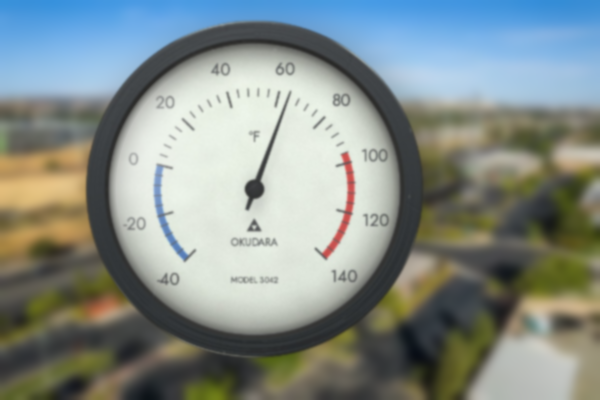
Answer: 64; °F
